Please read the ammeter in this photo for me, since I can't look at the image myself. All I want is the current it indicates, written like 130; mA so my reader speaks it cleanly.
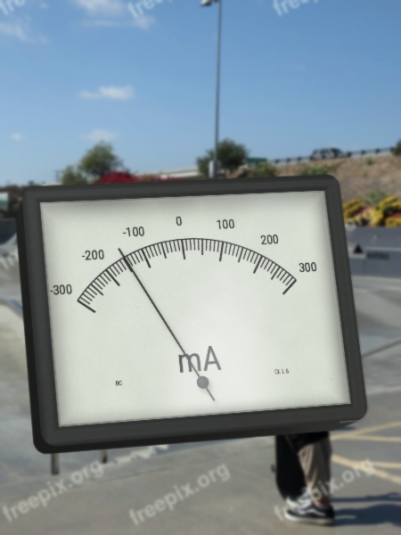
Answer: -150; mA
